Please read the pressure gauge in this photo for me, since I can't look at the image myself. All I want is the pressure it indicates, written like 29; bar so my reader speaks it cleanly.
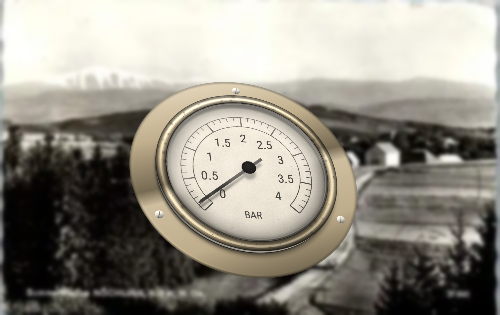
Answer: 0.1; bar
